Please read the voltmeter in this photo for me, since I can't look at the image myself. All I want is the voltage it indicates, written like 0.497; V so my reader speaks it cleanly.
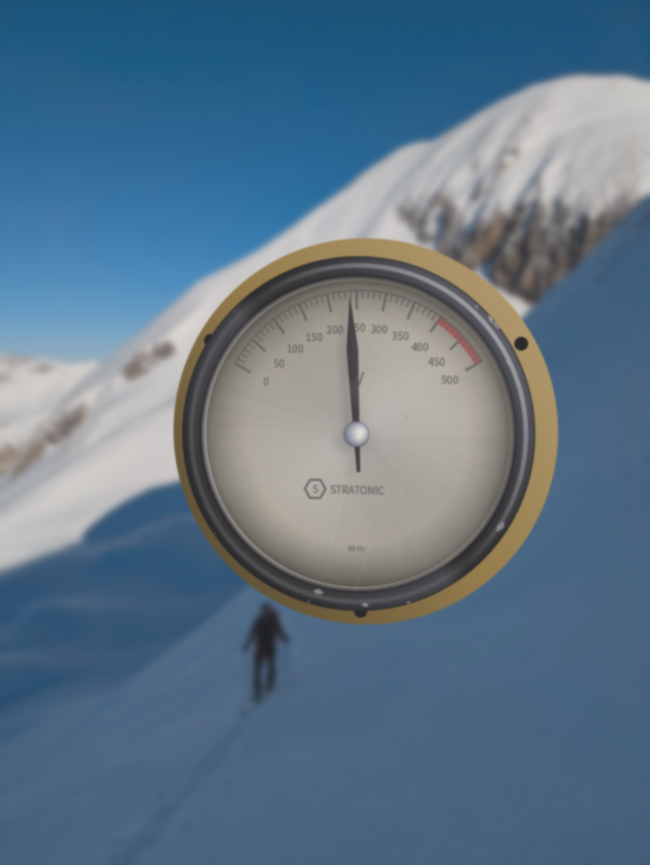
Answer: 240; V
